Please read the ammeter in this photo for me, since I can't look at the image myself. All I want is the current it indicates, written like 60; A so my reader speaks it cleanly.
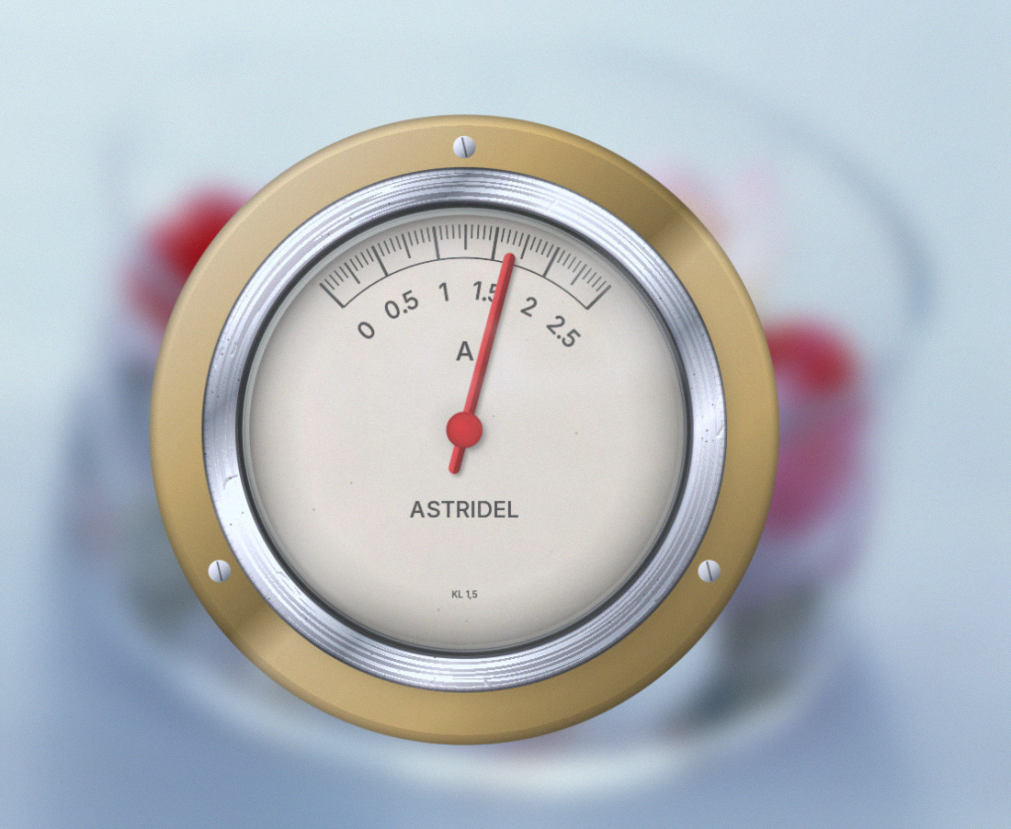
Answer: 1.65; A
